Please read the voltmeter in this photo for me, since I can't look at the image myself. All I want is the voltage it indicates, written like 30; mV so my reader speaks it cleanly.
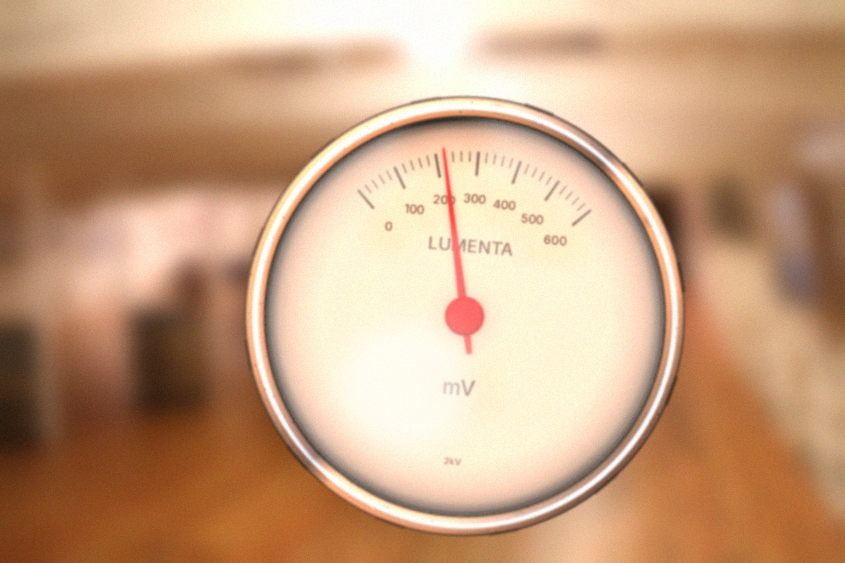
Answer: 220; mV
